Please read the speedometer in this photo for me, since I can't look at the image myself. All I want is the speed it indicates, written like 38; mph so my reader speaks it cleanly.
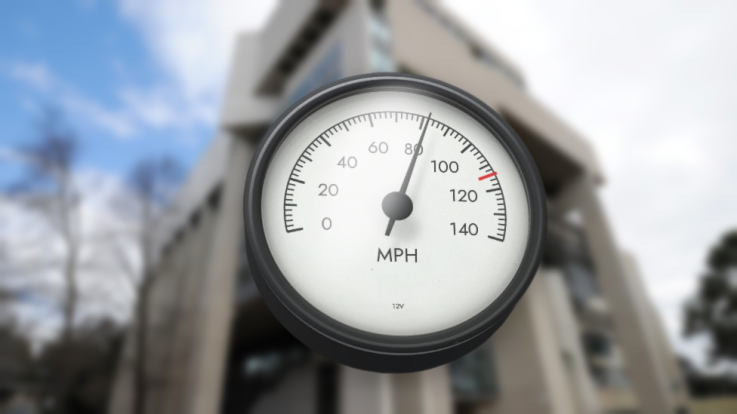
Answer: 82; mph
